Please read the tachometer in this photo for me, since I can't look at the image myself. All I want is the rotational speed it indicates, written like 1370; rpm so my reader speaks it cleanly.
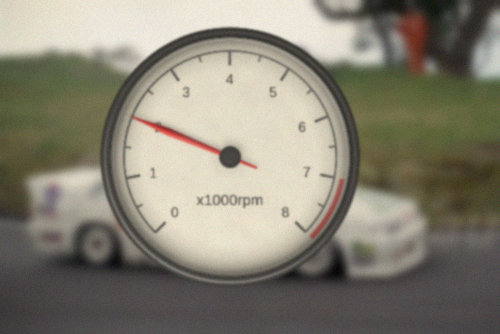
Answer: 2000; rpm
